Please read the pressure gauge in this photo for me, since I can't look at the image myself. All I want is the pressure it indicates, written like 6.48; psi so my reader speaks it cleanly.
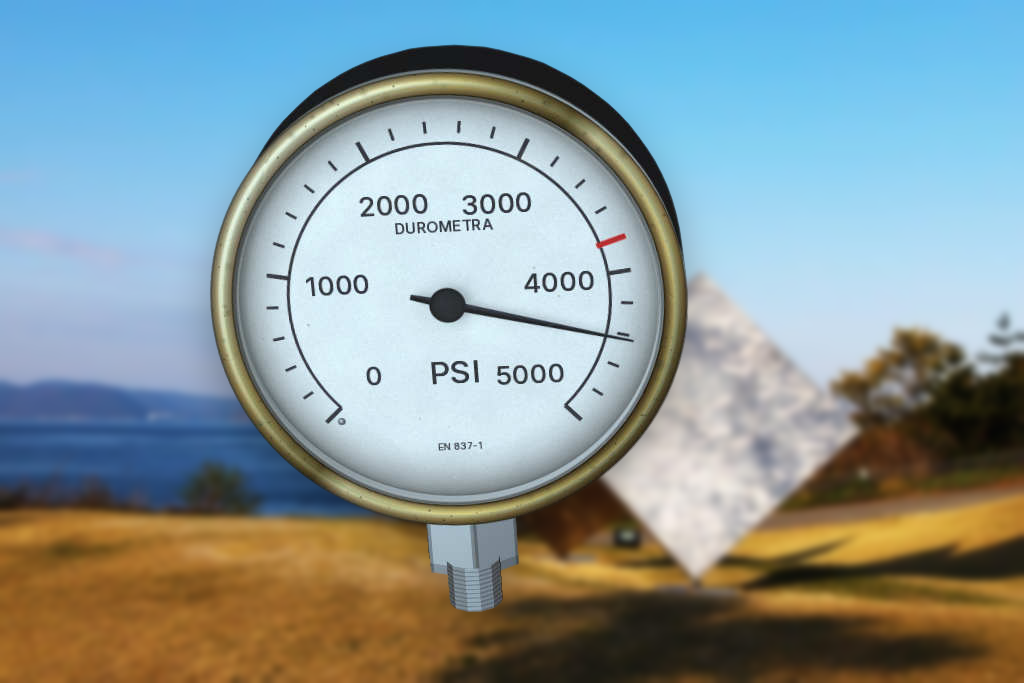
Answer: 4400; psi
